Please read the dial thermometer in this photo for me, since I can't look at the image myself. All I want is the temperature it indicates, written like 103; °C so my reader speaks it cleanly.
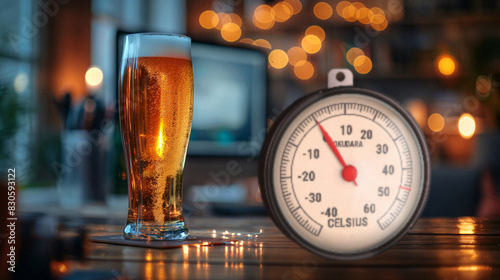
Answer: 0; °C
